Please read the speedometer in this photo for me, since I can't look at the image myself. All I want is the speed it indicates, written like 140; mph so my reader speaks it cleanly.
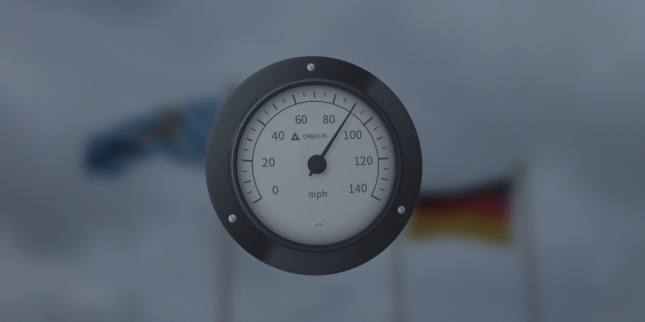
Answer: 90; mph
